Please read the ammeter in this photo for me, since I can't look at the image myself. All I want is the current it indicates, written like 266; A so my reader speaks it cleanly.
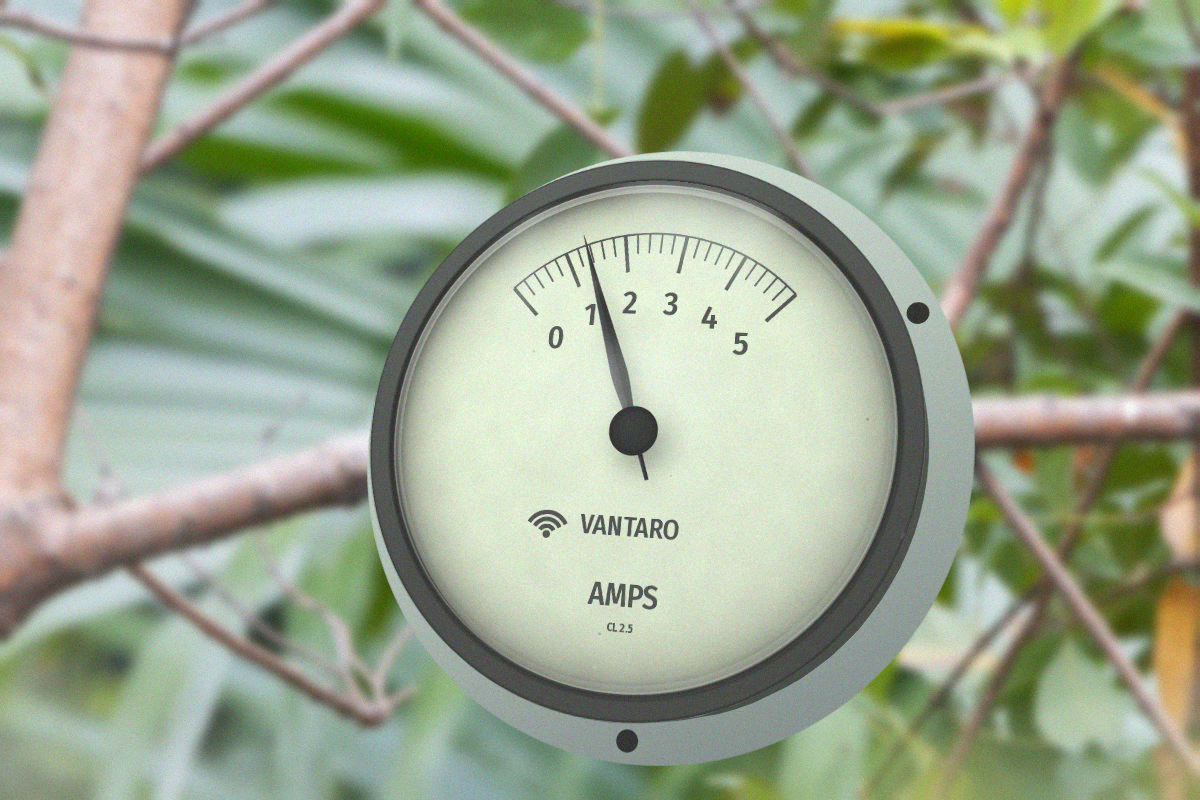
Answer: 1.4; A
